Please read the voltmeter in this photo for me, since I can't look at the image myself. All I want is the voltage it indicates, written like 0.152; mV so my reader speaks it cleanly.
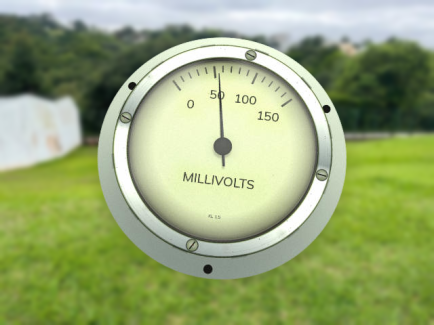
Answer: 55; mV
